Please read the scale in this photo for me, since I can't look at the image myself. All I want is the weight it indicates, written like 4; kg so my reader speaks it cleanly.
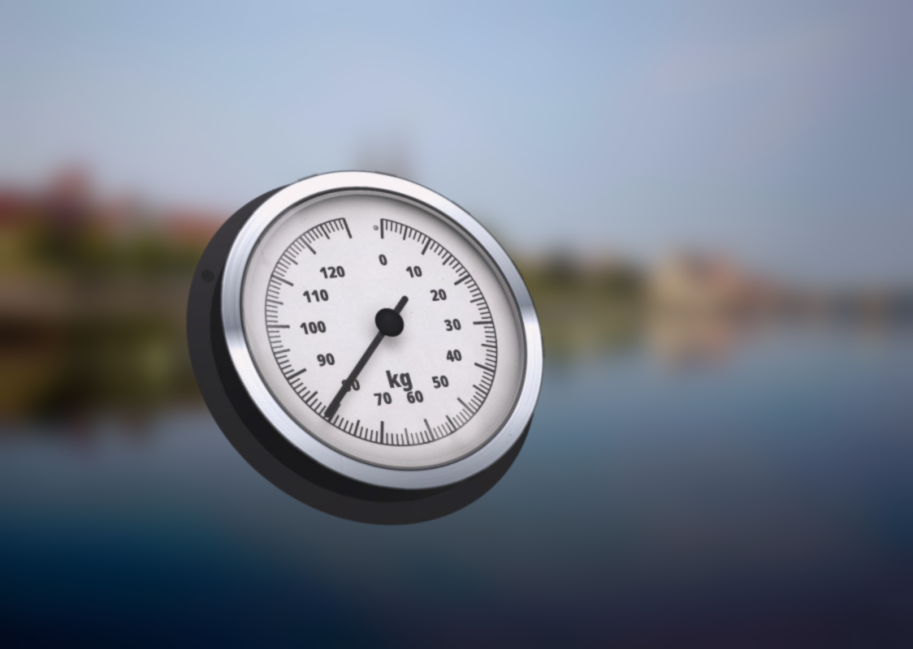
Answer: 81; kg
